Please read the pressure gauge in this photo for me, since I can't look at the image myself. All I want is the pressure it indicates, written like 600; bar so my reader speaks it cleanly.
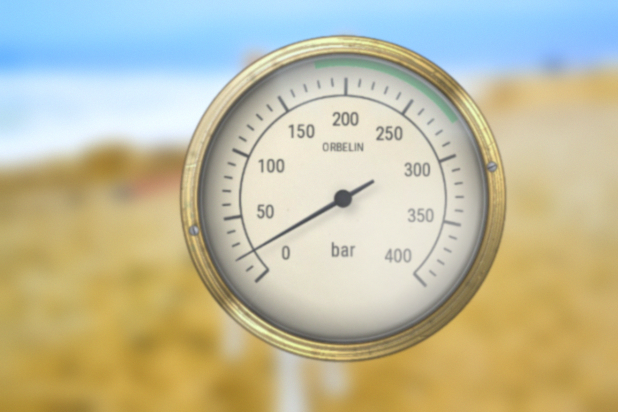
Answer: 20; bar
